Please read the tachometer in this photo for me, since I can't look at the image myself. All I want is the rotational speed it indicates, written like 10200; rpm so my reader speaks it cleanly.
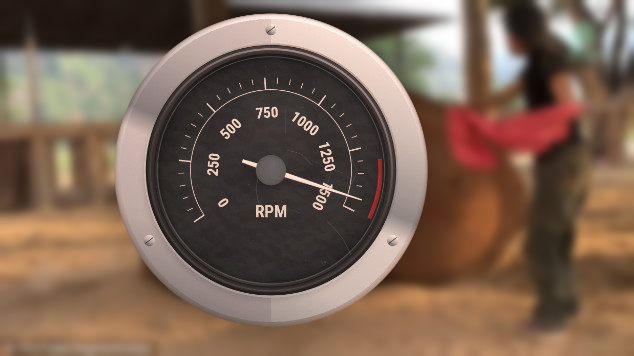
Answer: 1450; rpm
